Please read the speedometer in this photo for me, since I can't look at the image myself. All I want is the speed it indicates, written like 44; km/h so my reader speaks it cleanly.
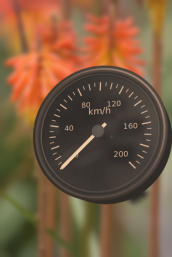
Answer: 0; km/h
